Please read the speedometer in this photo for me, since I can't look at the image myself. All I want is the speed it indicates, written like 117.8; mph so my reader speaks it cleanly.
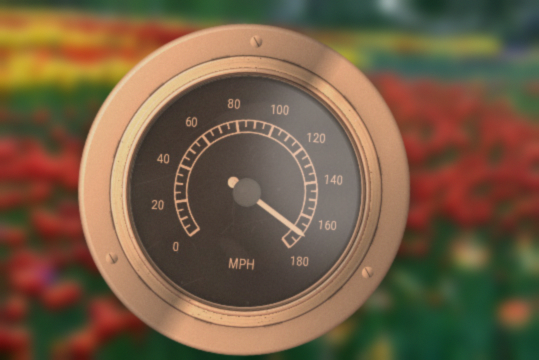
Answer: 170; mph
